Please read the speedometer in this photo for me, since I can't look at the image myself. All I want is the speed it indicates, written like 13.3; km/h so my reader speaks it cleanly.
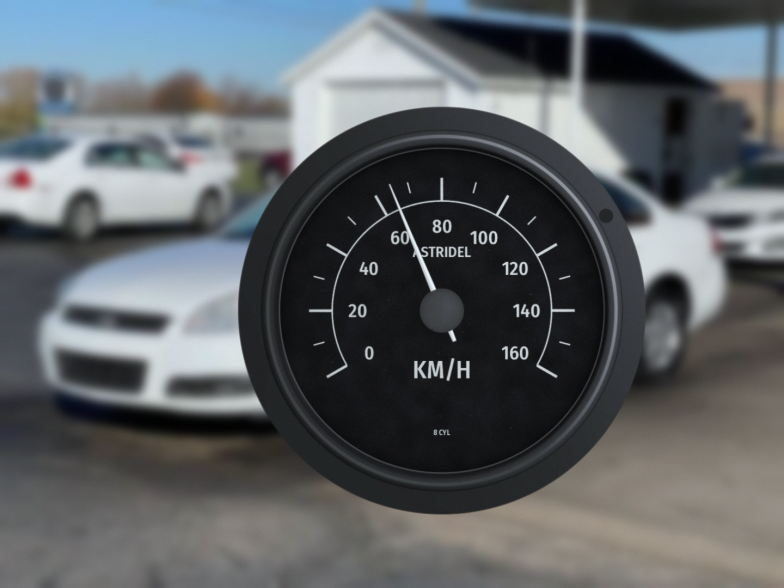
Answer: 65; km/h
